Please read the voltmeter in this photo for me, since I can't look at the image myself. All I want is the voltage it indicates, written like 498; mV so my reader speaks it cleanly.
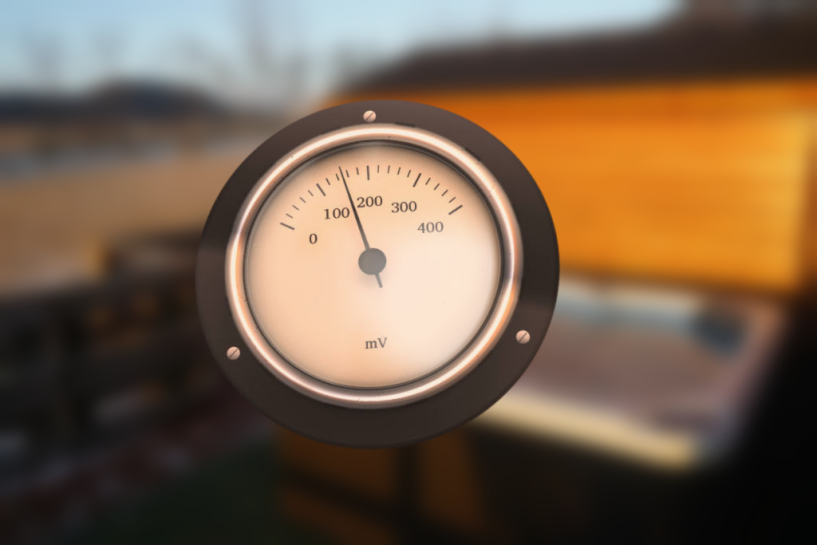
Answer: 150; mV
